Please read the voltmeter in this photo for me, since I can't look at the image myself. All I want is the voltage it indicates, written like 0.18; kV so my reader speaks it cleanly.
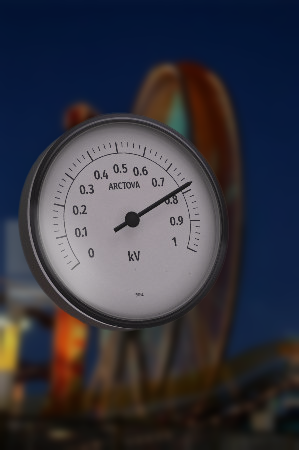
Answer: 0.78; kV
